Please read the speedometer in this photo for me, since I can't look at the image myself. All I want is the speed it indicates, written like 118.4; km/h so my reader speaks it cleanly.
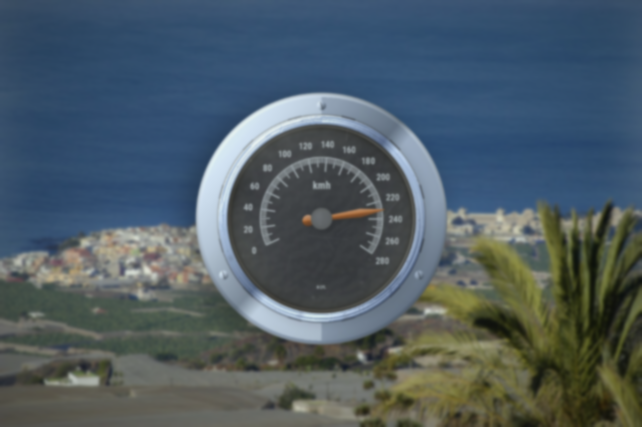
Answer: 230; km/h
